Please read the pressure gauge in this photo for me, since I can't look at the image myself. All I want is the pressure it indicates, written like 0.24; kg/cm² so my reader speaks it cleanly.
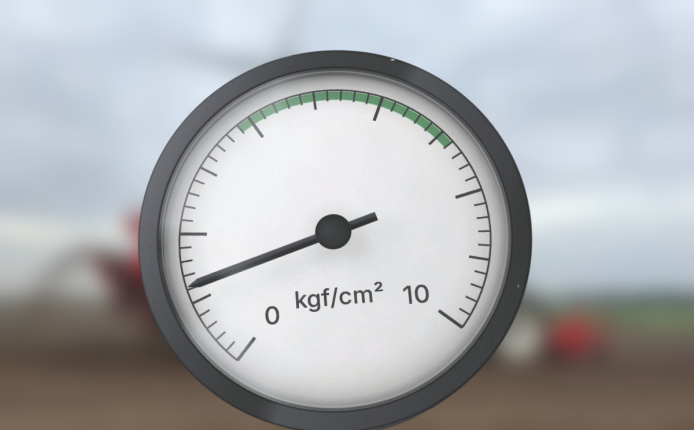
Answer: 1.2; kg/cm²
